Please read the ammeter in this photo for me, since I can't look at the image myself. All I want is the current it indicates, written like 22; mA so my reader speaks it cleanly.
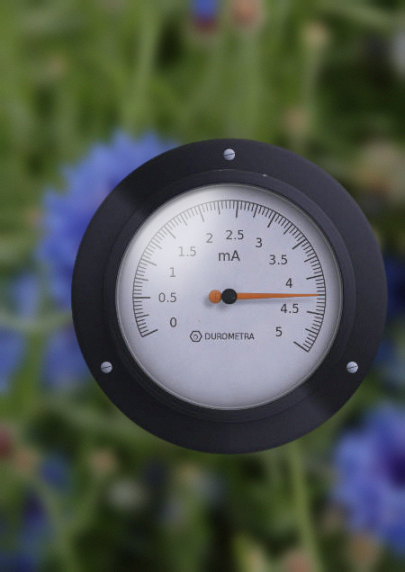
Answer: 4.25; mA
